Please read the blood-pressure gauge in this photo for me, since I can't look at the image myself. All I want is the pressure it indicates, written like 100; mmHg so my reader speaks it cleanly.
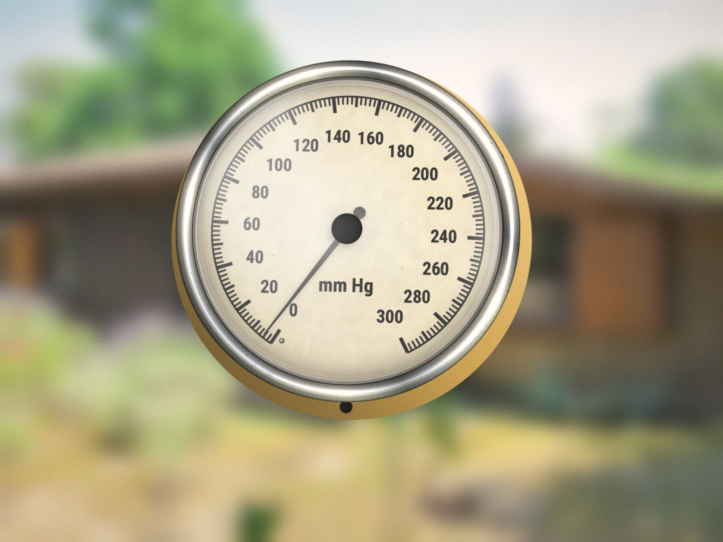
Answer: 4; mmHg
